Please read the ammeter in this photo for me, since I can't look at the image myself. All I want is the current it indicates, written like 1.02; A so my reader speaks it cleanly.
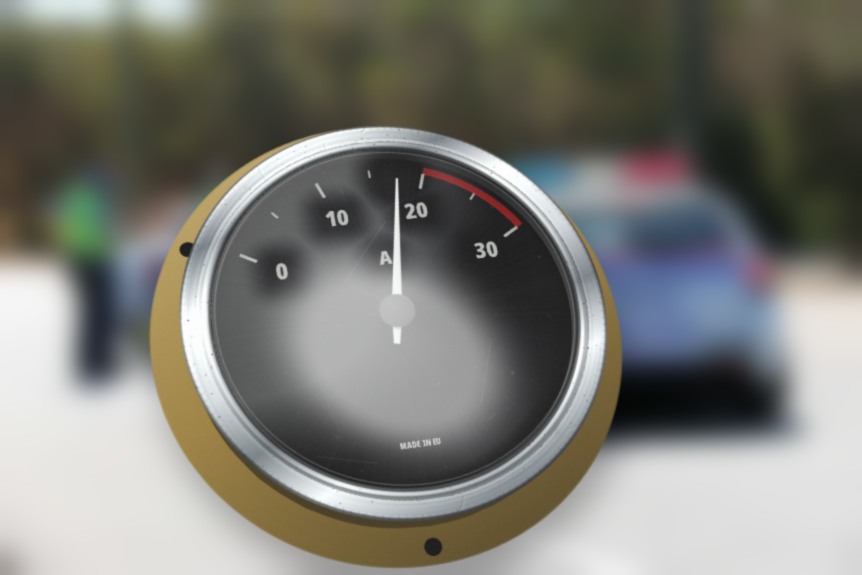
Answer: 17.5; A
